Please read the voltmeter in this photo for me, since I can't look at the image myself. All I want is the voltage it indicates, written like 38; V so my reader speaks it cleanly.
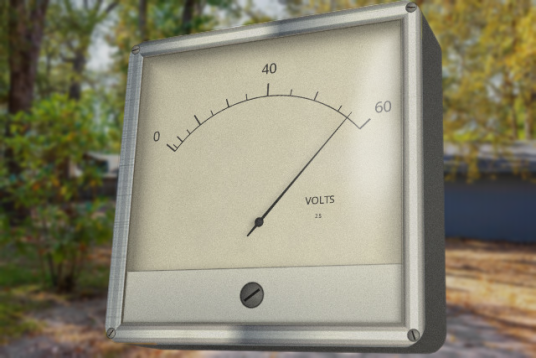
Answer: 57.5; V
